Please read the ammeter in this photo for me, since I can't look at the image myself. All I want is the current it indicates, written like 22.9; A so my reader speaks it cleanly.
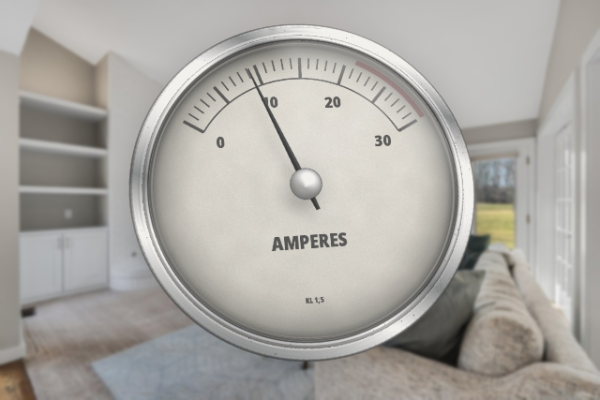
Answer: 9; A
